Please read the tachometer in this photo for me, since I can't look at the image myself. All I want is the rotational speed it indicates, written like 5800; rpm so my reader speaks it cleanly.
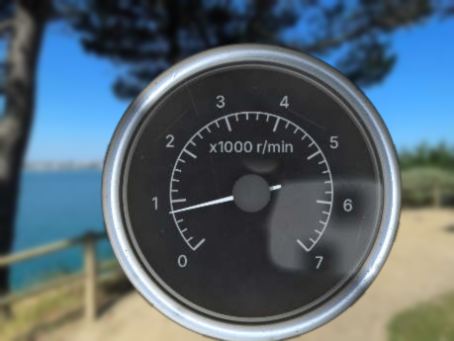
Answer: 800; rpm
